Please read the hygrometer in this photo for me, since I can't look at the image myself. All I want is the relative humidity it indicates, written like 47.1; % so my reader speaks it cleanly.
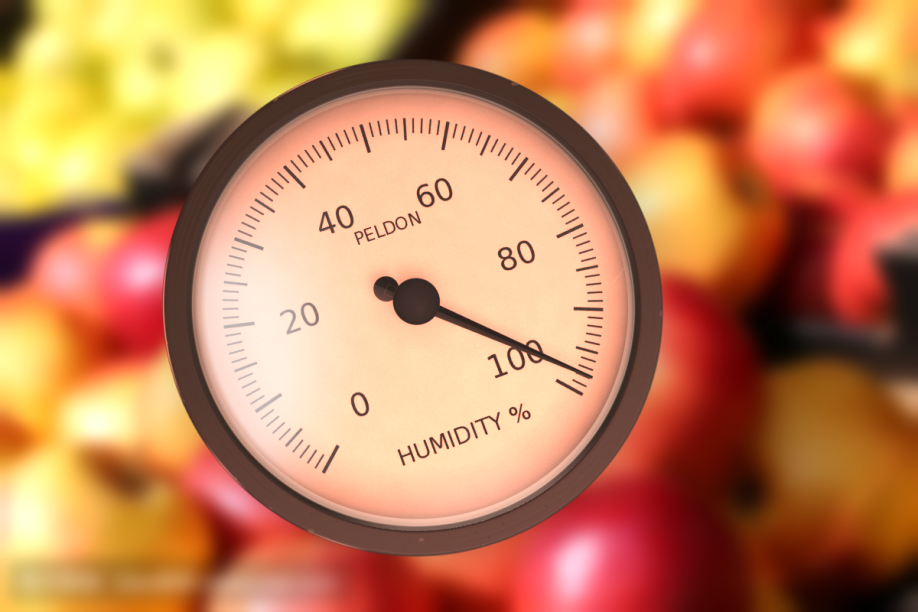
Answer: 98; %
